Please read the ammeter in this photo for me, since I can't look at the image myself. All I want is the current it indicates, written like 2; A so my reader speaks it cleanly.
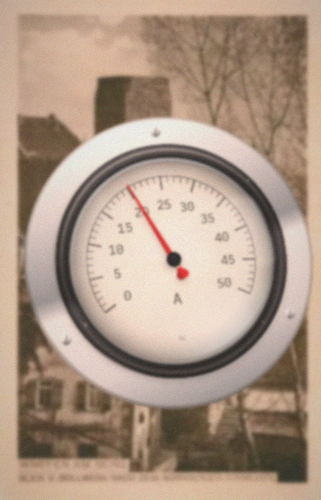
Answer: 20; A
